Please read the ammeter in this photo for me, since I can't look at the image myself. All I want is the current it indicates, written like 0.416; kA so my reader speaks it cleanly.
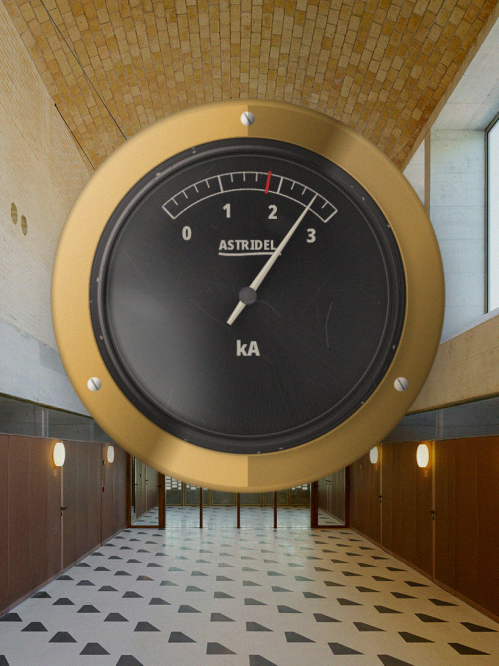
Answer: 2.6; kA
